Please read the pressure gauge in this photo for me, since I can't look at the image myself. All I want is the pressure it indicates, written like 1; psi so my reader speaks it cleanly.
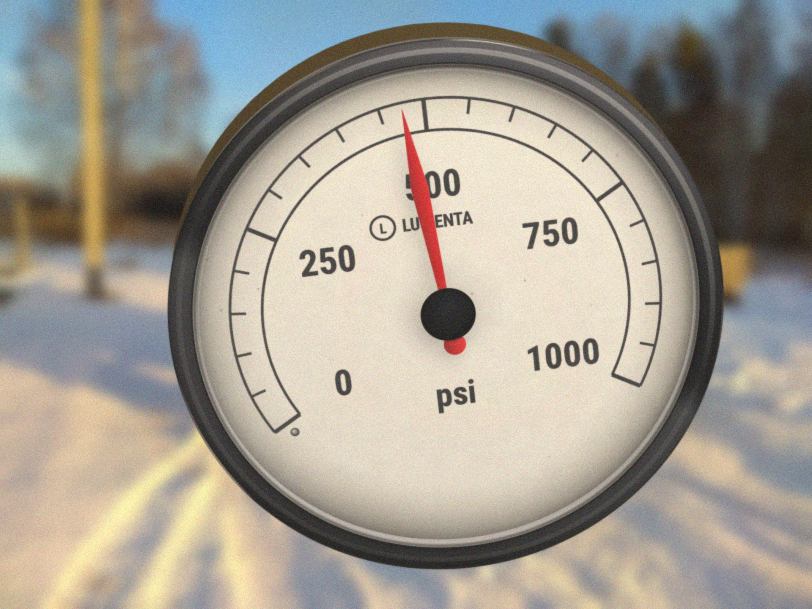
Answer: 475; psi
